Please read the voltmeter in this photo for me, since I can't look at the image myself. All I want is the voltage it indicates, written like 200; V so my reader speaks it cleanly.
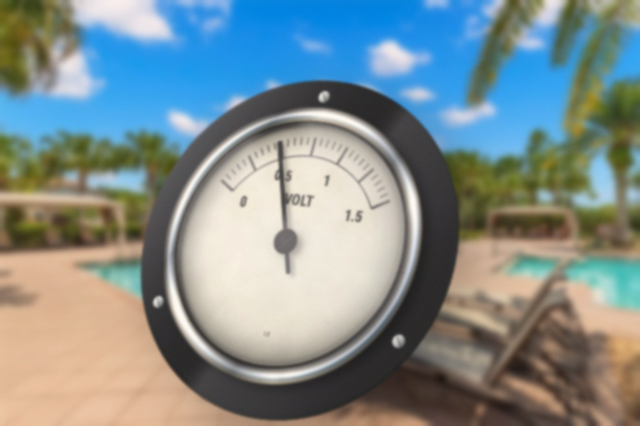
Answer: 0.5; V
